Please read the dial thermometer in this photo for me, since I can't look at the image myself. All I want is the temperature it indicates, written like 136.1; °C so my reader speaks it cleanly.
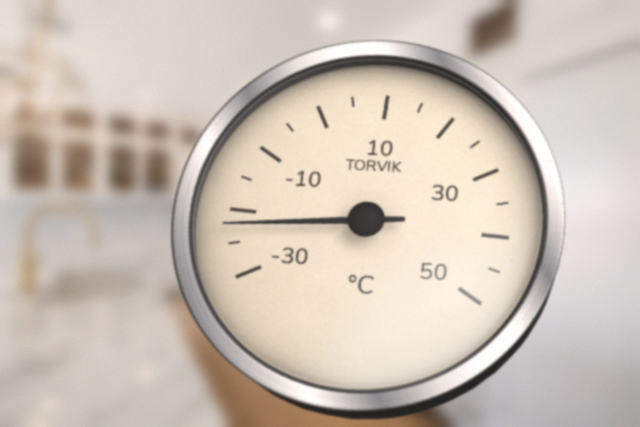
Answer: -22.5; °C
